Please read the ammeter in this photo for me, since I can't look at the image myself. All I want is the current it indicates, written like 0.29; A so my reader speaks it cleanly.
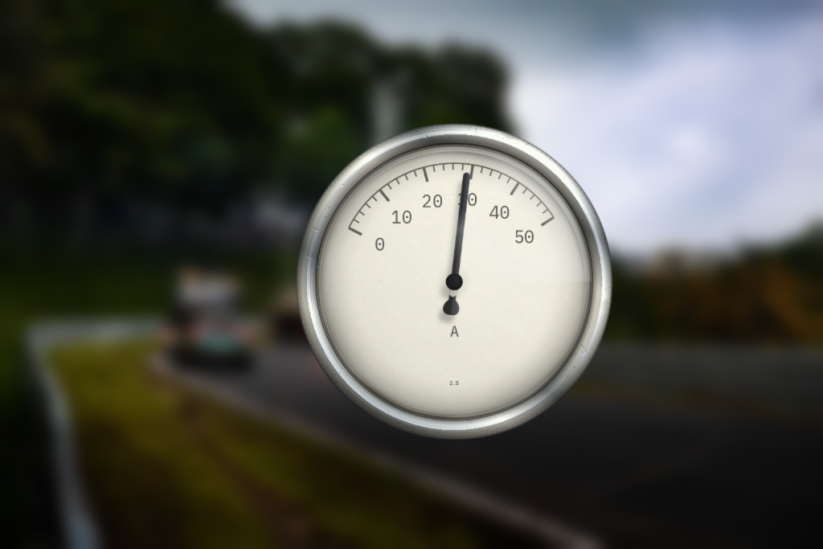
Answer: 29; A
